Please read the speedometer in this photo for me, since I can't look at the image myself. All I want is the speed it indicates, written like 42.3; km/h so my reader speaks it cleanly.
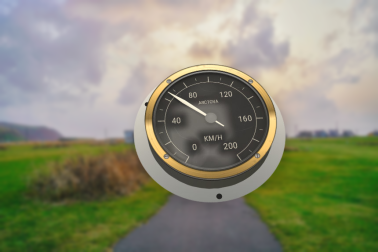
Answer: 65; km/h
